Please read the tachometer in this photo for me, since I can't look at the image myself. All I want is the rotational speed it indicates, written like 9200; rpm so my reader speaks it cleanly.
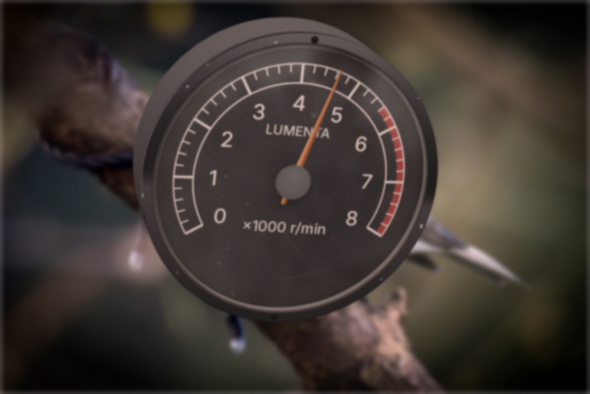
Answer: 4600; rpm
